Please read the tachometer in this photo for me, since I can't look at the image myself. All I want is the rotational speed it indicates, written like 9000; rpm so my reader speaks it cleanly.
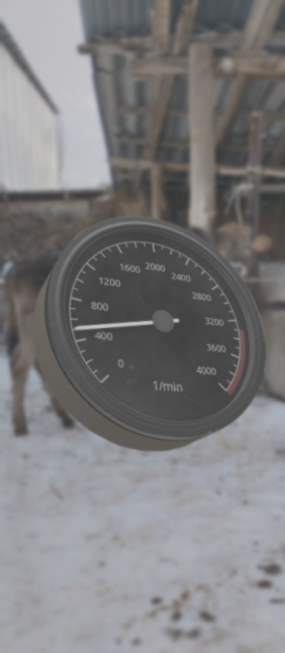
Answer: 500; rpm
